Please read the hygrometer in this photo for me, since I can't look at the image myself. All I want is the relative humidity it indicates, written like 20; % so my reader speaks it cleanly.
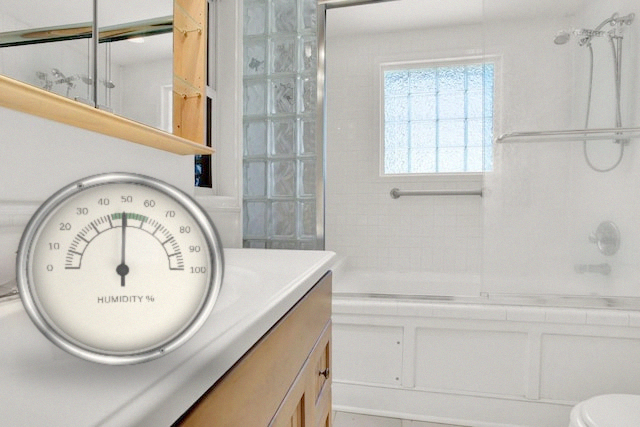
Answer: 50; %
